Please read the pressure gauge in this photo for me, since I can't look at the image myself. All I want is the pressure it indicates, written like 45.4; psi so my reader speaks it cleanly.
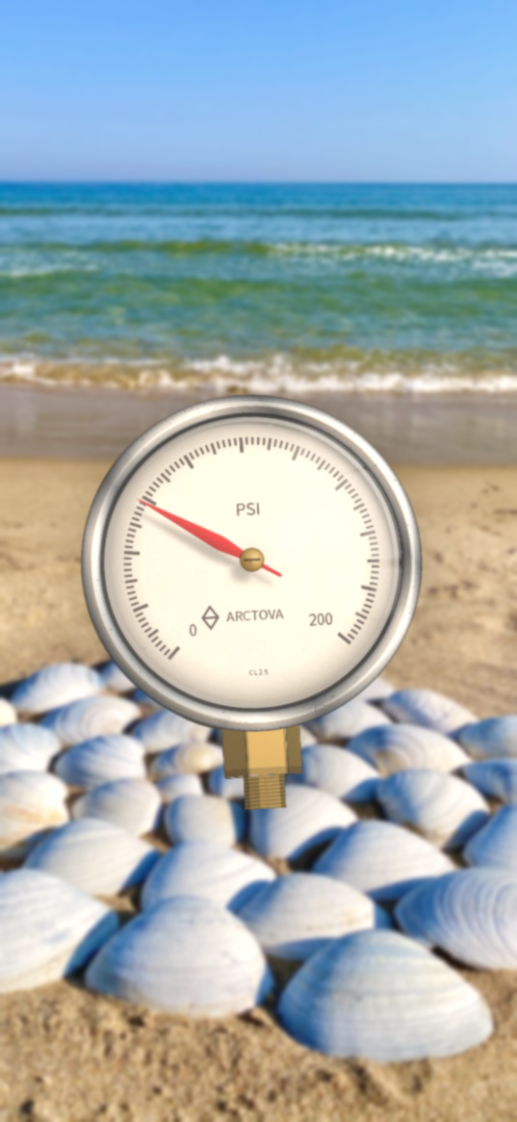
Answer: 58; psi
